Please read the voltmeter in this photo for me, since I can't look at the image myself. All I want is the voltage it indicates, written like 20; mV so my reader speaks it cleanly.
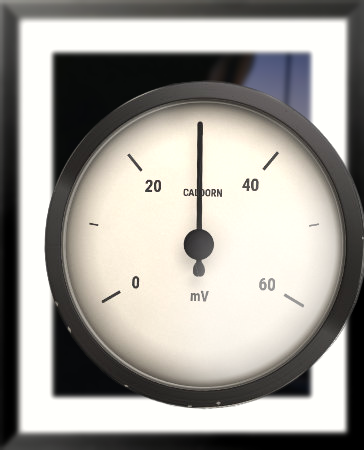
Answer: 30; mV
